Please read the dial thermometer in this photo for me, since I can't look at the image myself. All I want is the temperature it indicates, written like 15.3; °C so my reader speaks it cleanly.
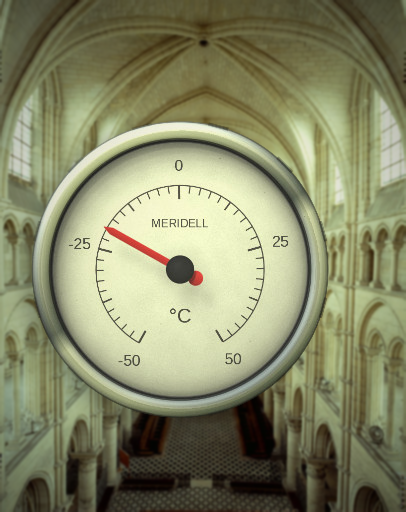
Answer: -20; °C
